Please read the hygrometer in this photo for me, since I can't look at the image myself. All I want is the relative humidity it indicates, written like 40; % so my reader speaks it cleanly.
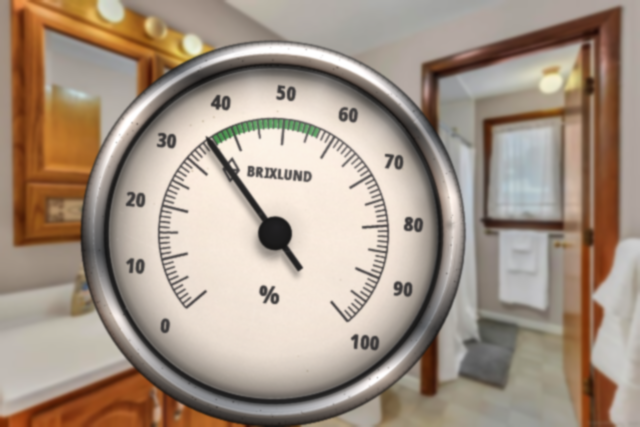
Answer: 35; %
